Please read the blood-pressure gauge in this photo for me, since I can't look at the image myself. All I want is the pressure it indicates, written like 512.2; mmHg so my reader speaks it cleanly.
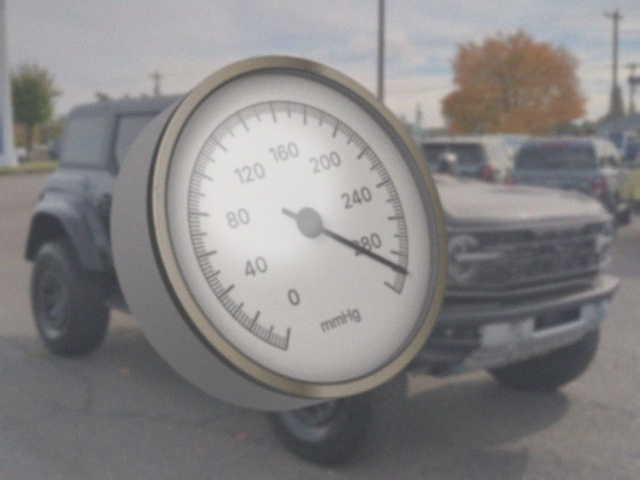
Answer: 290; mmHg
